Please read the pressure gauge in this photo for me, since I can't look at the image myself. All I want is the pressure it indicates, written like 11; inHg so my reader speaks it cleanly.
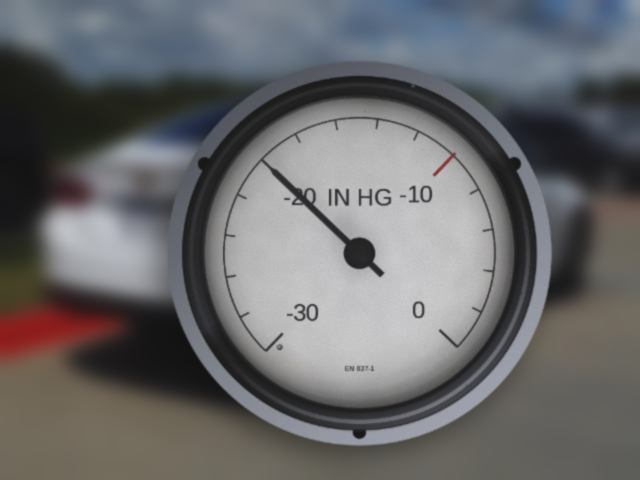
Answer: -20; inHg
